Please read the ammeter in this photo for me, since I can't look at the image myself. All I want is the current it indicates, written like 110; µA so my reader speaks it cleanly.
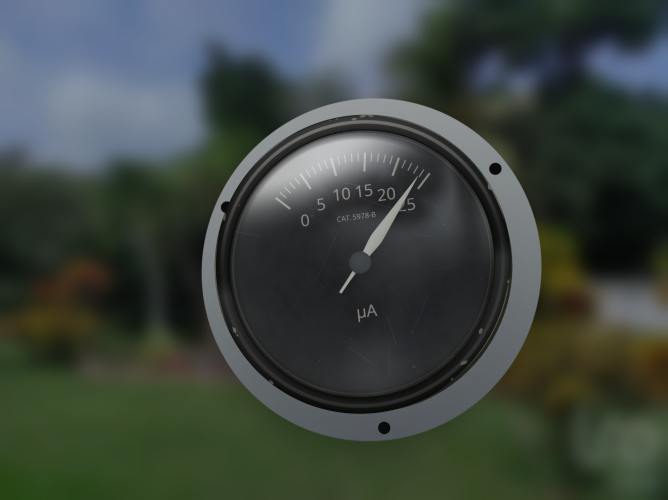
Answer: 24; µA
